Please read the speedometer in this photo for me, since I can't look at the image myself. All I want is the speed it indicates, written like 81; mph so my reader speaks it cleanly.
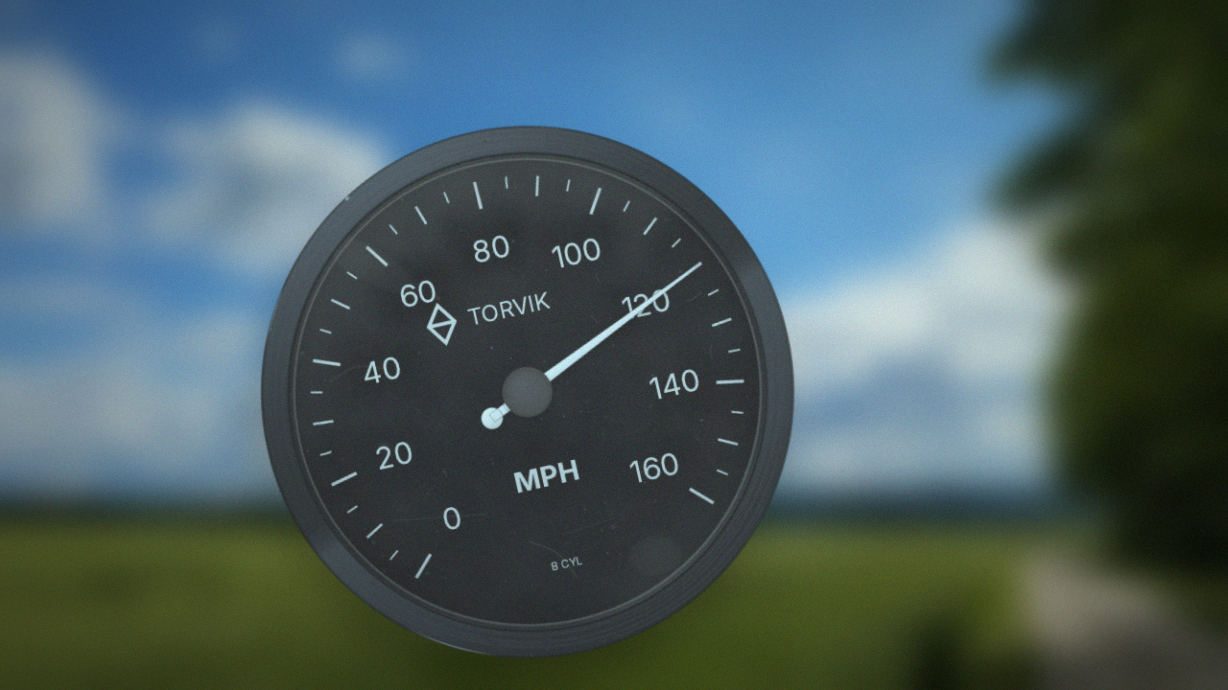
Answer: 120; mph
